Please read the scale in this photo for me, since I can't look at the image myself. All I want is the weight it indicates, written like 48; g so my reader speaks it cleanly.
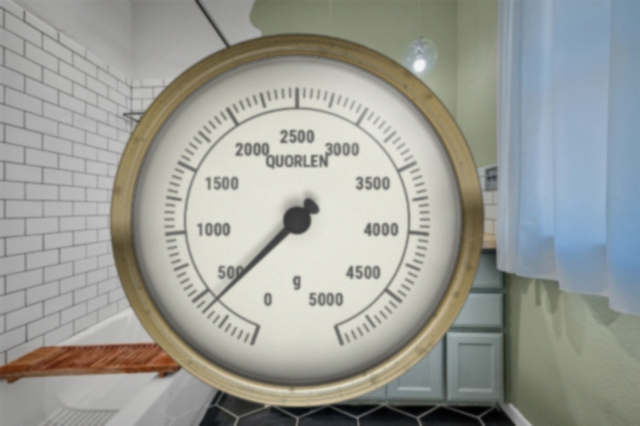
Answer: 400; g
